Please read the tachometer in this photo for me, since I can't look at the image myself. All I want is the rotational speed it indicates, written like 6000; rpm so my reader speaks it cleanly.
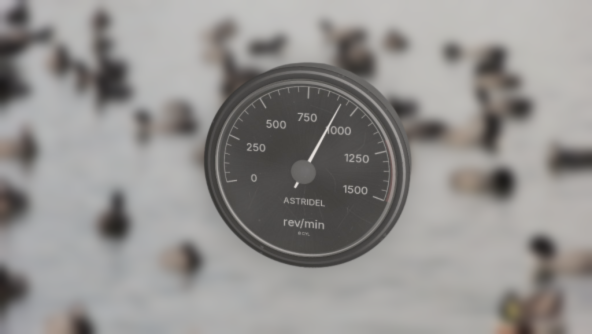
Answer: 925; rpm
